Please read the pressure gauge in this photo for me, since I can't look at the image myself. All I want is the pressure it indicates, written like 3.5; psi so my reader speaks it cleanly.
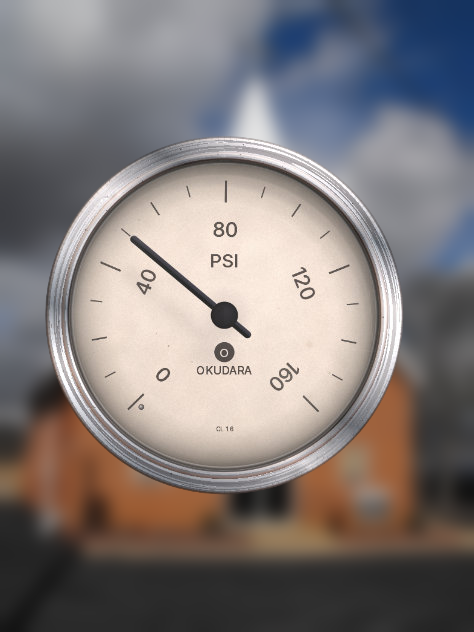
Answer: 50; psi
